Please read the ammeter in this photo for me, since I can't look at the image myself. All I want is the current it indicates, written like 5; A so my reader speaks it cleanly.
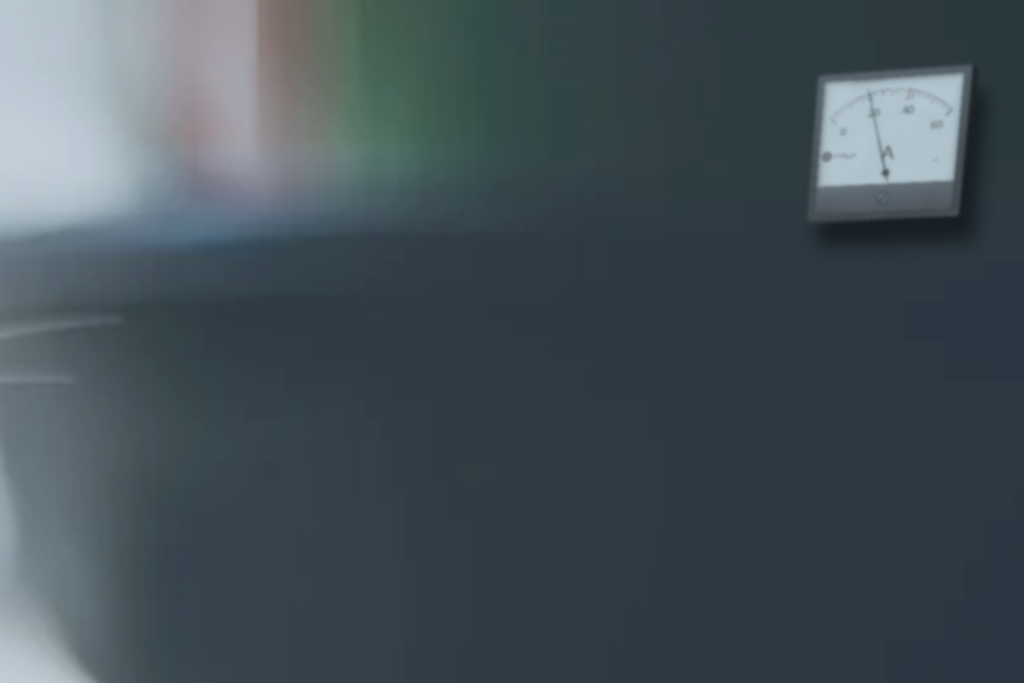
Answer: 20; A
